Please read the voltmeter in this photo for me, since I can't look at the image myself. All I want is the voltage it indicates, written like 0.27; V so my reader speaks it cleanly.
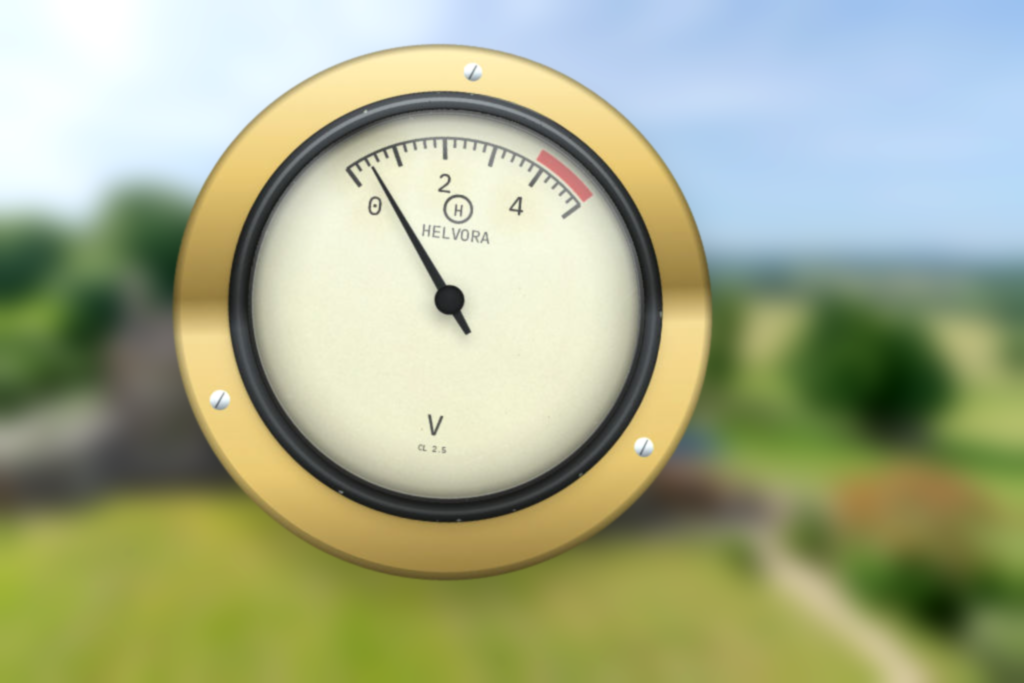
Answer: 0.4; V
